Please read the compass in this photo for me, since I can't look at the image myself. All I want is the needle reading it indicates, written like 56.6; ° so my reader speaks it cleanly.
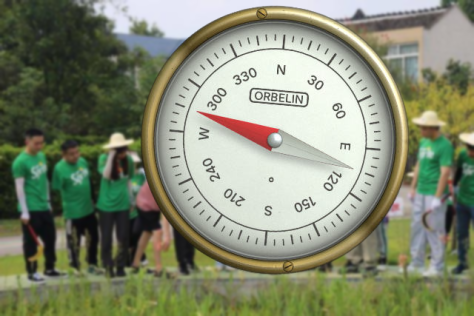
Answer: 285; °
